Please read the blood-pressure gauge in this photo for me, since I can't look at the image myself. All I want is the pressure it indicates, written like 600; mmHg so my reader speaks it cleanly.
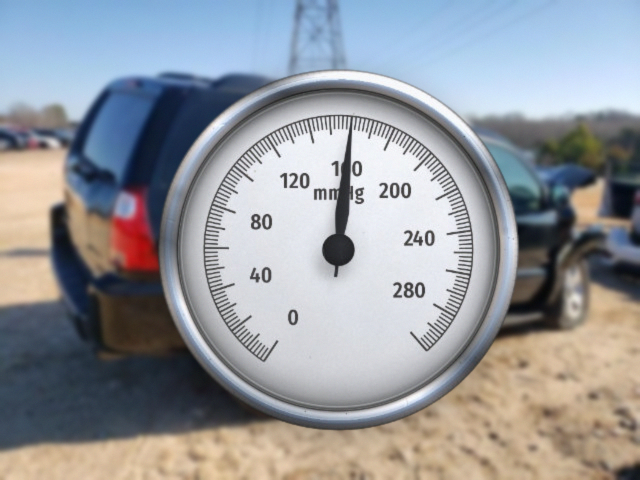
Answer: 160; mmHg
